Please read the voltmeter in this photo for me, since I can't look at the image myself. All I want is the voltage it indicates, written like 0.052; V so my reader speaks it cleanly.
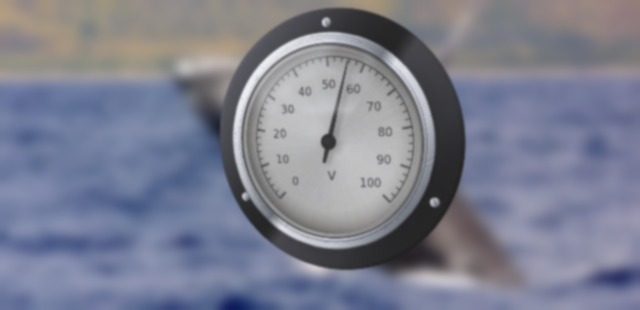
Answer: 56; V
